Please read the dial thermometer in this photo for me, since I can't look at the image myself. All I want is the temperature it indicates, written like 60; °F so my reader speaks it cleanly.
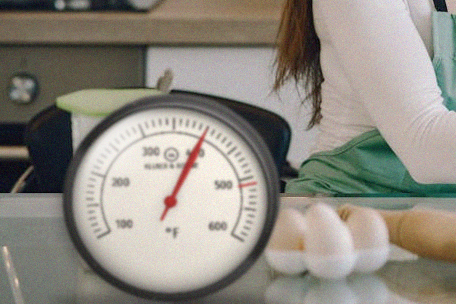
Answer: 400; °F
